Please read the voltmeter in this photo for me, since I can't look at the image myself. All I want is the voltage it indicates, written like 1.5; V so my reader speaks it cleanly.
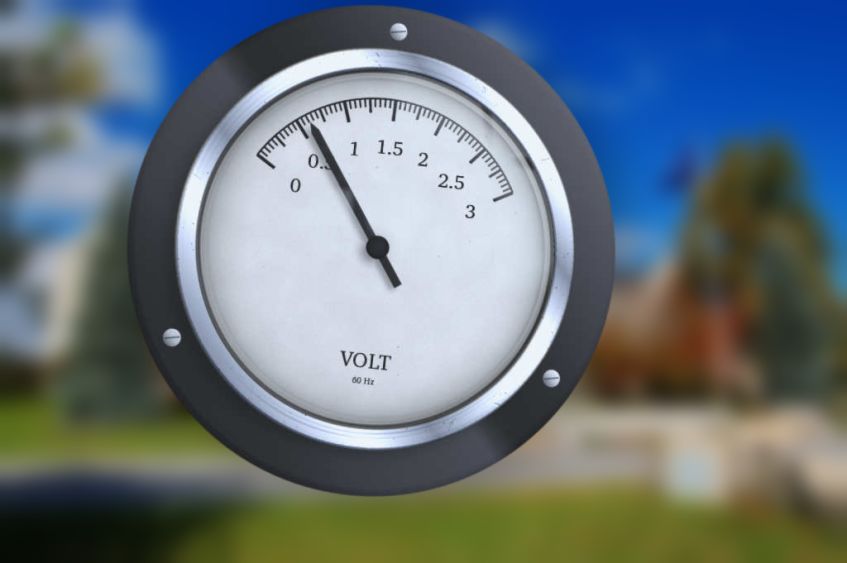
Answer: 0.6; V
